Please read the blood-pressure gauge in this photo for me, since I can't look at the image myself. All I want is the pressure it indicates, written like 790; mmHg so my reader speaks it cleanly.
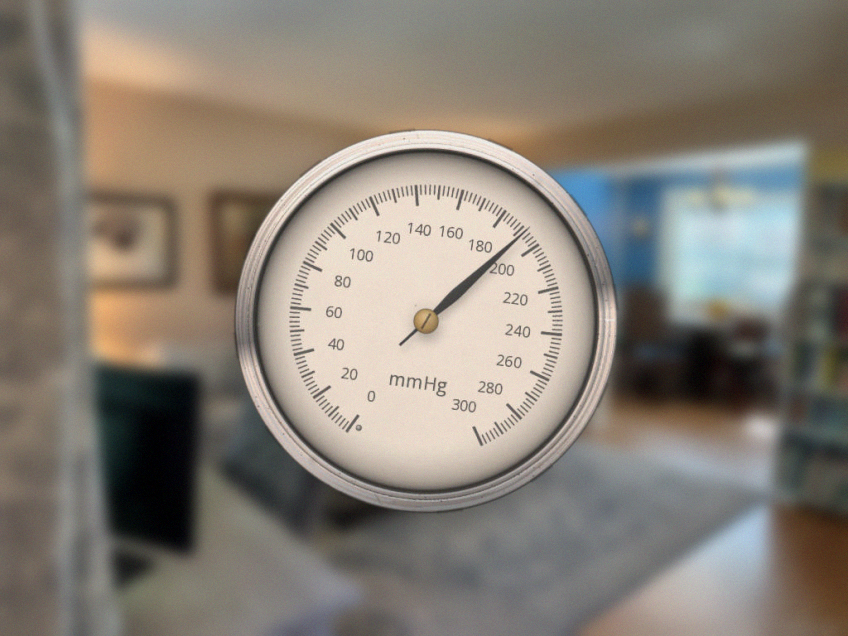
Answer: 192; mmHg
